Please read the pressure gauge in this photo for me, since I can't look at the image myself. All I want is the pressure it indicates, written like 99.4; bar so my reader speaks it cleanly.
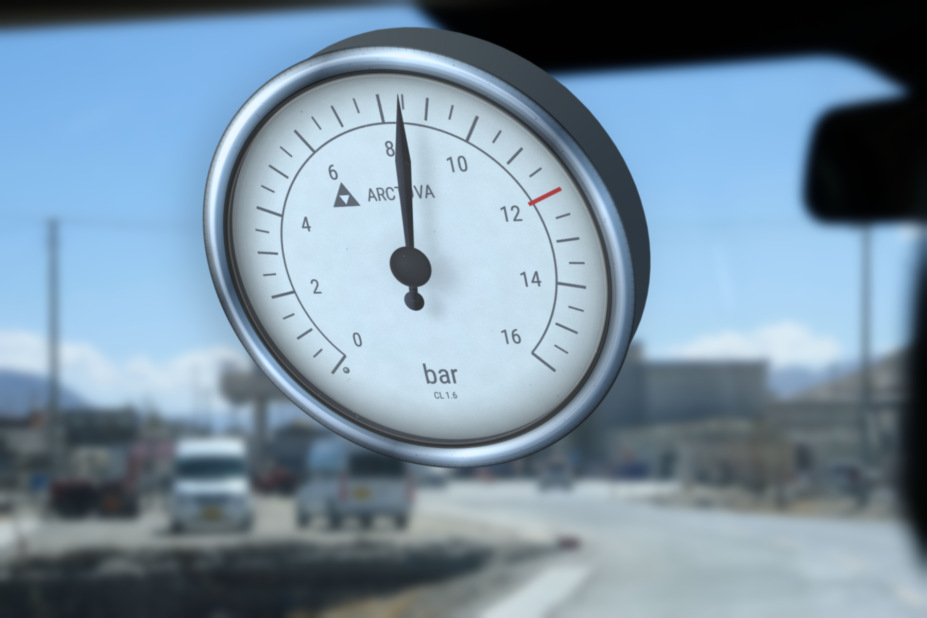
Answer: 8.5; bar
